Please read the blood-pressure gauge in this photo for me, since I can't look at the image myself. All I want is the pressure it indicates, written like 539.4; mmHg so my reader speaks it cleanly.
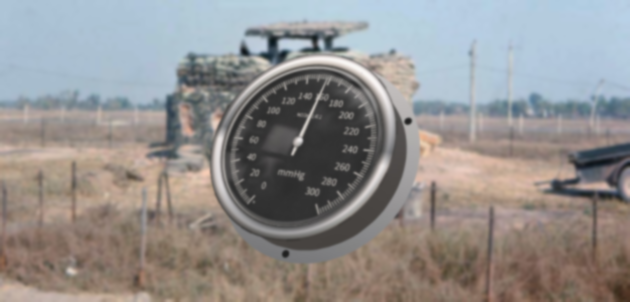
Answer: 160; mmHg
